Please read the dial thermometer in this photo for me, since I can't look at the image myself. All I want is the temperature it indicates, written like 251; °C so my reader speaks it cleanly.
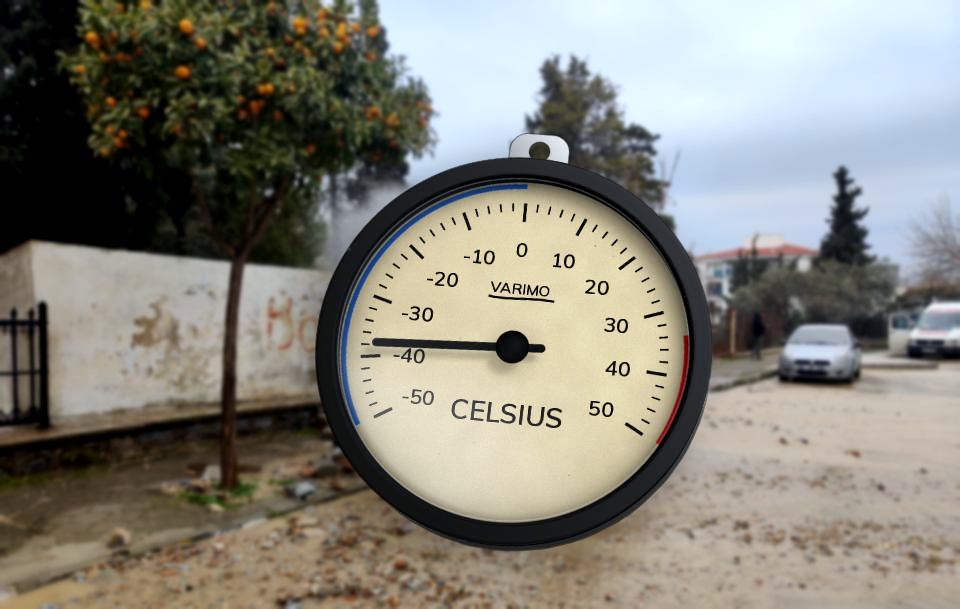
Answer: -38; °C
